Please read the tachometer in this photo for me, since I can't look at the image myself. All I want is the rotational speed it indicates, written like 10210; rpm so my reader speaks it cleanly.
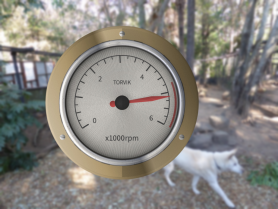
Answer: 5125; rpm
